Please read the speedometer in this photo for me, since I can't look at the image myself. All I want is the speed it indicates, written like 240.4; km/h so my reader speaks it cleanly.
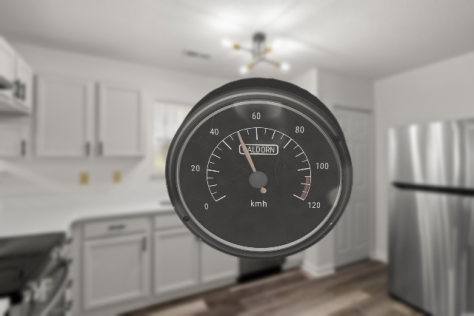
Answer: 50; km/h
